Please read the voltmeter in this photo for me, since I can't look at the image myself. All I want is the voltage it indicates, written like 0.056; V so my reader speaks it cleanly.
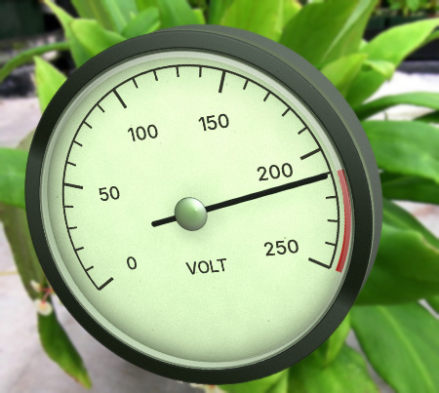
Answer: 210; V
